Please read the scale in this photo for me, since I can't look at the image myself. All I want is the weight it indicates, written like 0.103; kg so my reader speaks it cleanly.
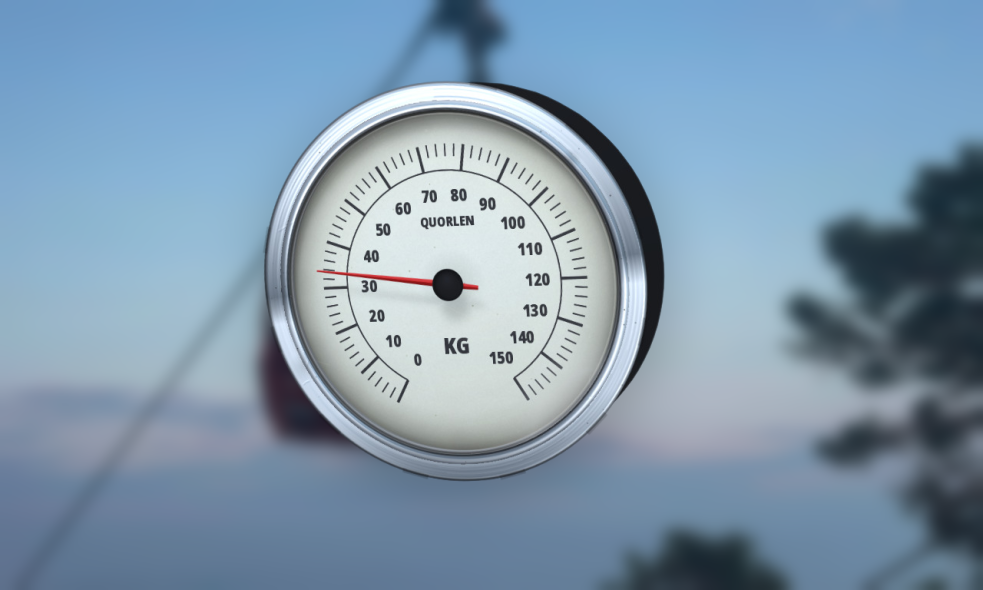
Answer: 34; kg
